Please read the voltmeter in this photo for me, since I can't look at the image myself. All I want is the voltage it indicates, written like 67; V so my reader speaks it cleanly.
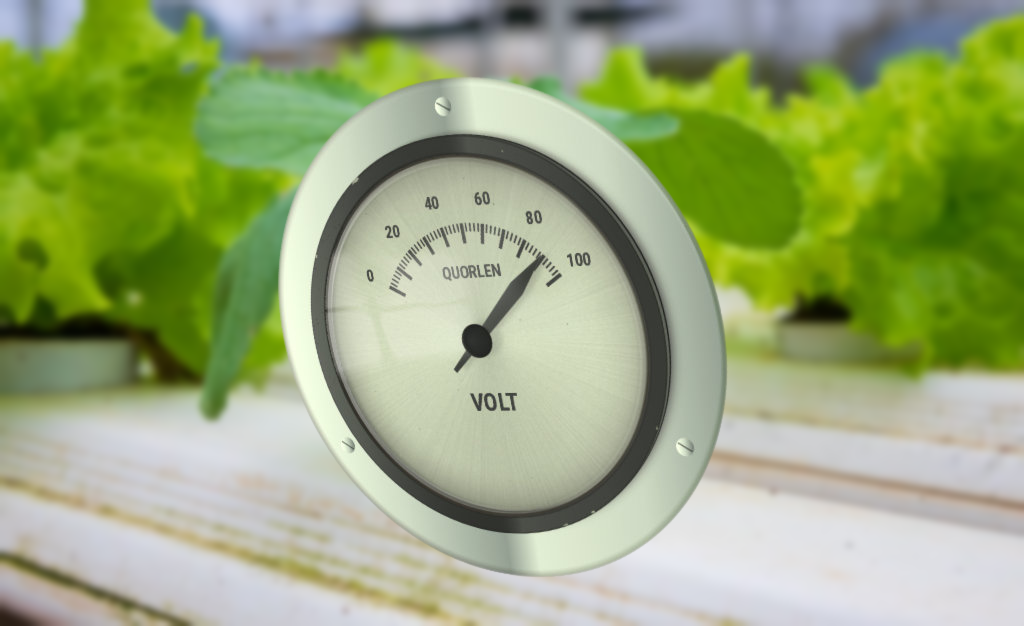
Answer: 90; V
